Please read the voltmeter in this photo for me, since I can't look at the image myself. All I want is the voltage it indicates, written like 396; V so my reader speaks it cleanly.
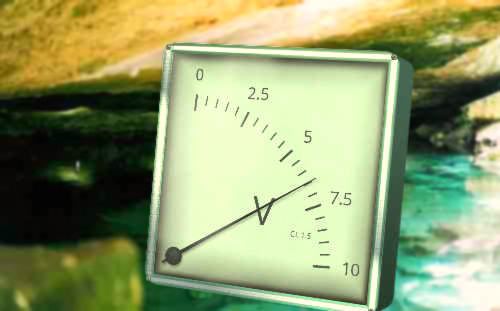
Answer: 6.5; V
